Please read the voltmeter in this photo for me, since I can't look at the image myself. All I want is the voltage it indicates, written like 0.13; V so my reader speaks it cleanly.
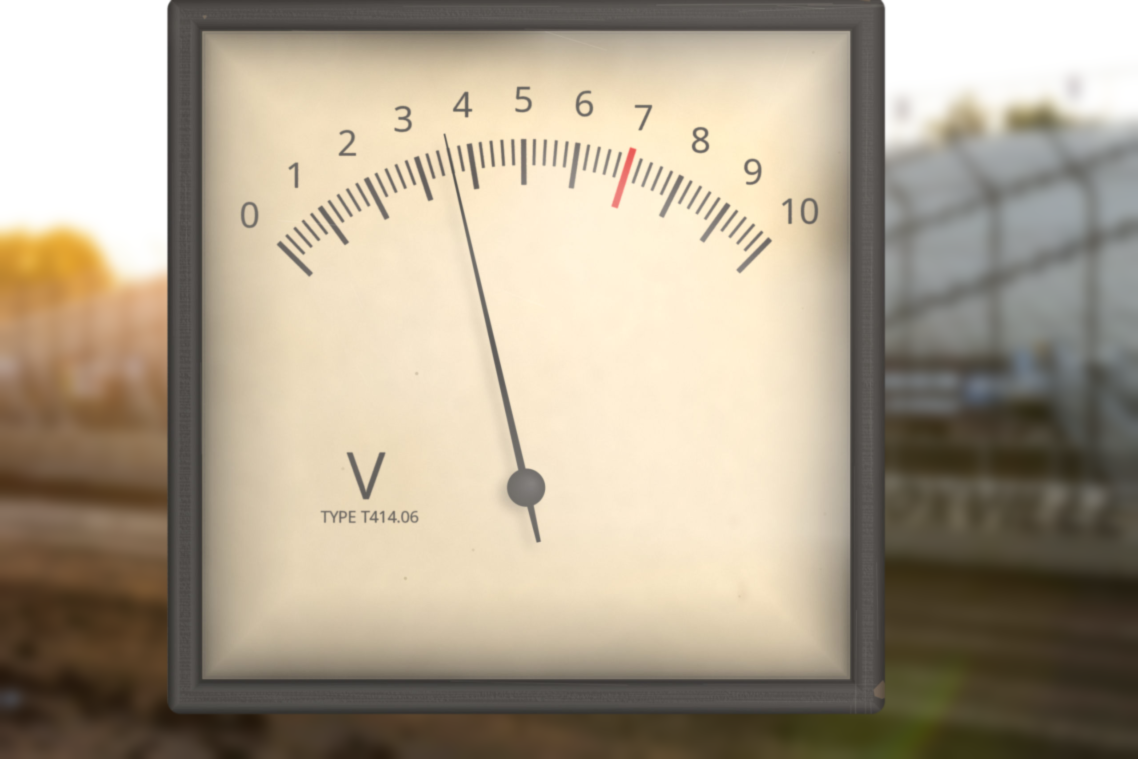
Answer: 3.6; V
